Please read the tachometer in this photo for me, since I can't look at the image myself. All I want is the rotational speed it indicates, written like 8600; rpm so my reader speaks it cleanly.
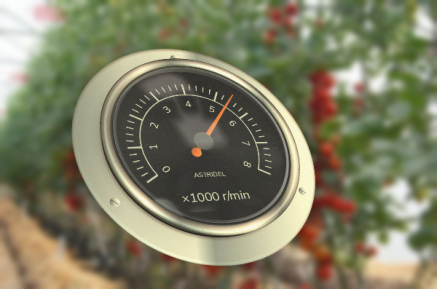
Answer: 5400; rpm
